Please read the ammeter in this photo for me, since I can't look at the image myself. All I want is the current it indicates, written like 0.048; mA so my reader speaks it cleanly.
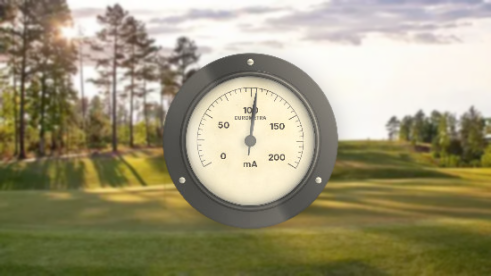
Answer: 105; mA
